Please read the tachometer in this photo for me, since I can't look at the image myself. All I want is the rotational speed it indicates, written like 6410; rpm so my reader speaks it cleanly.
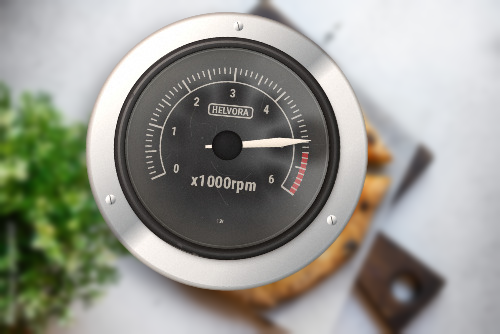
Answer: 5000; rpm
